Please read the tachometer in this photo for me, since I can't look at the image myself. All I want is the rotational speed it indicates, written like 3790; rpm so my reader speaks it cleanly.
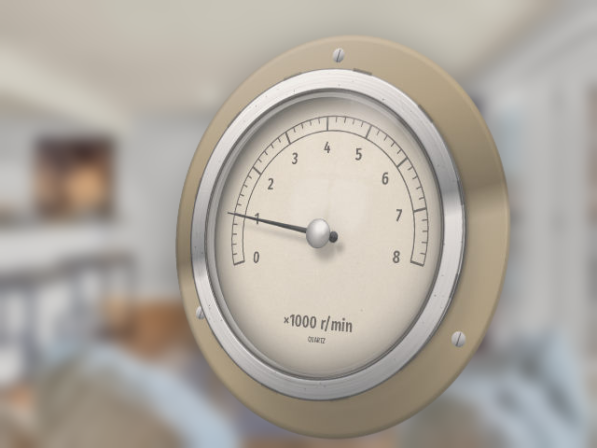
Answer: 1000; rpm
